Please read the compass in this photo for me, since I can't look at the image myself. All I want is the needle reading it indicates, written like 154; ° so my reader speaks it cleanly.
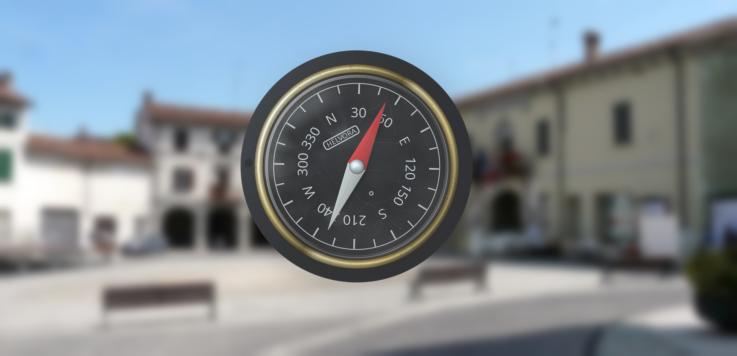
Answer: 52.5; °
